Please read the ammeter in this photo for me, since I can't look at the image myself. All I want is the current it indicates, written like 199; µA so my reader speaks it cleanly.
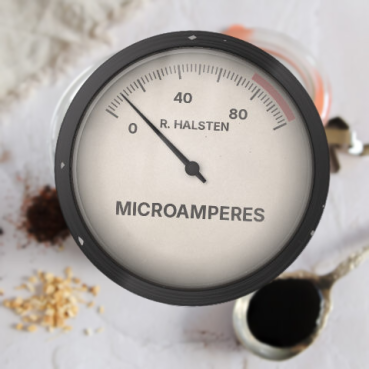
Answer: 10; µA
